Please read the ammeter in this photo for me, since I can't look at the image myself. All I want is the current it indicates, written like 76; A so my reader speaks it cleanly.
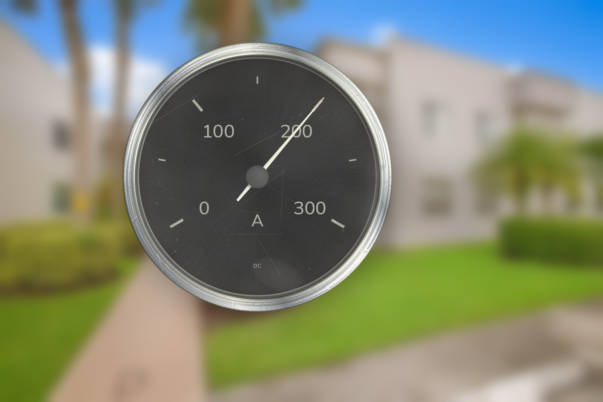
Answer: 200; A
